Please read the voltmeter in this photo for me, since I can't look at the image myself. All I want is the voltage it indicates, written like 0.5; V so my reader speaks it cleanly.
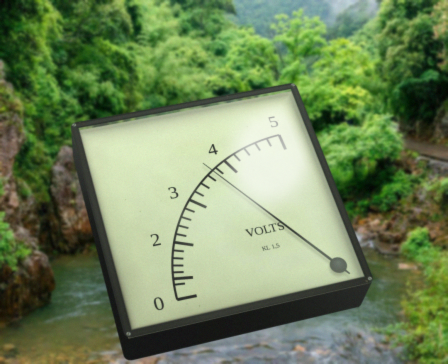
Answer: 3.7; V
